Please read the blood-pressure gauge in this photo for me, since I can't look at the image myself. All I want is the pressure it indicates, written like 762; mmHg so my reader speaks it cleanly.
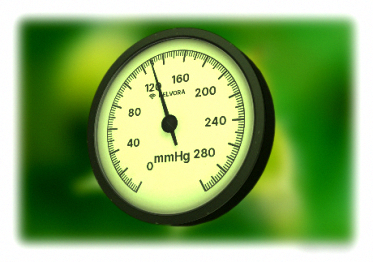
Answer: 130; mmHg
